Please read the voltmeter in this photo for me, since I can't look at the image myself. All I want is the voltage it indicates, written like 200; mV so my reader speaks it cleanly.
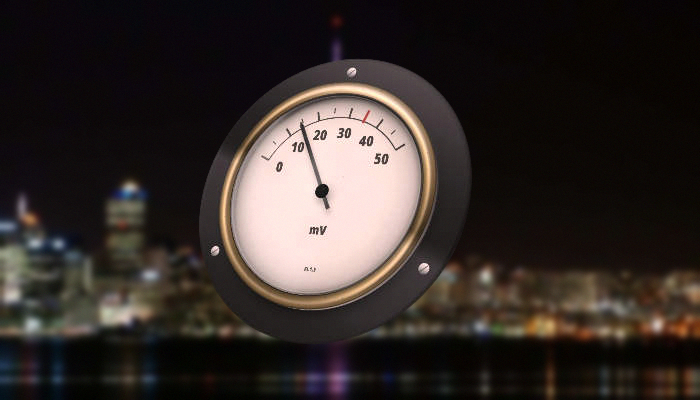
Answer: 15; mV
